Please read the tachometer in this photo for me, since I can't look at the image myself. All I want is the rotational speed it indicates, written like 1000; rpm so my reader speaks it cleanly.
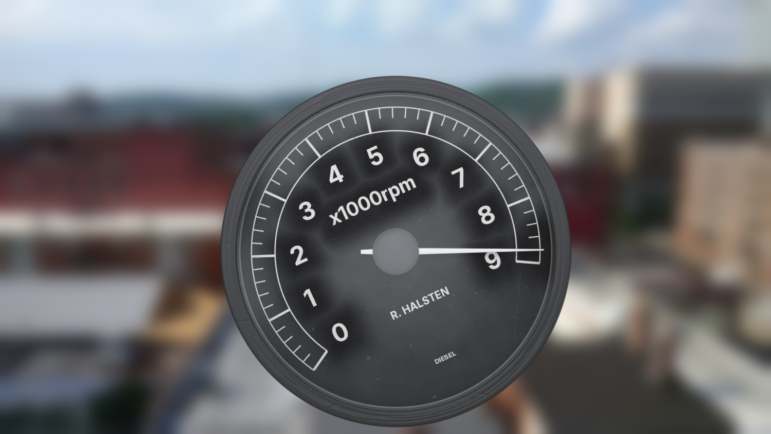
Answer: 8800; rpm
